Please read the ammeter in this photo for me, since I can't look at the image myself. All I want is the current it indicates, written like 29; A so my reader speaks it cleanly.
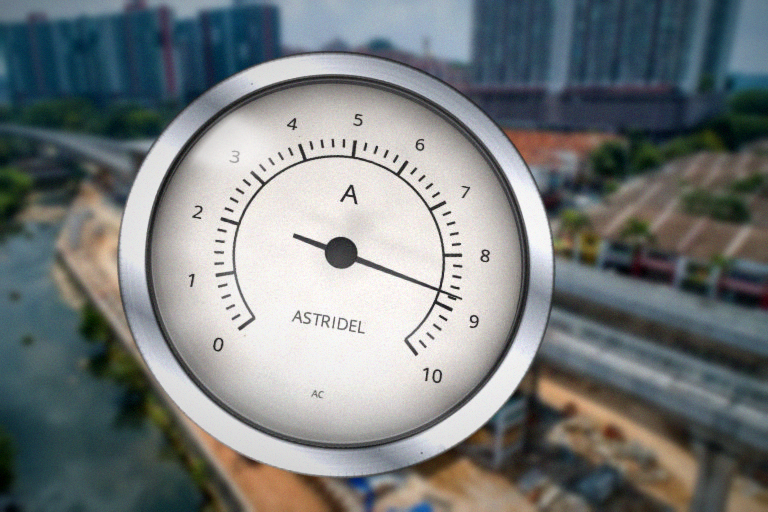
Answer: 8.8; A
